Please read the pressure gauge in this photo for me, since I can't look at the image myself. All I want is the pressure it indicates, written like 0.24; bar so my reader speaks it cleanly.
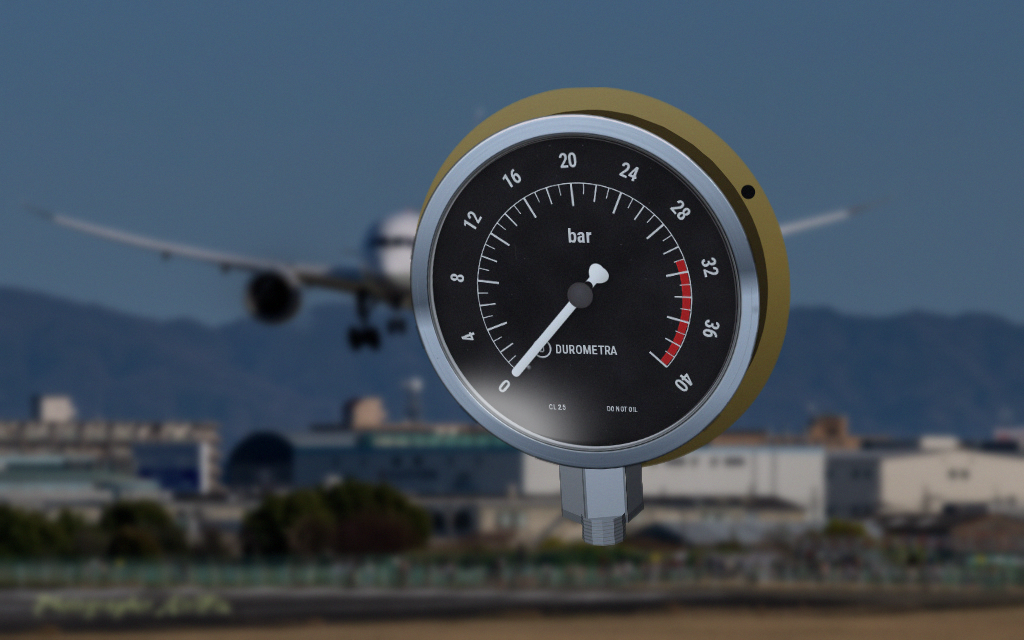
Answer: 0; bar
